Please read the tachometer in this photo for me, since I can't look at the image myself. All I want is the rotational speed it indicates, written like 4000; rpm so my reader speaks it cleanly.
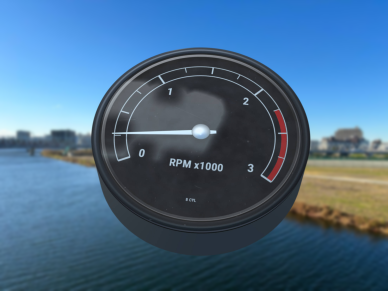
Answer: 250; rpm
